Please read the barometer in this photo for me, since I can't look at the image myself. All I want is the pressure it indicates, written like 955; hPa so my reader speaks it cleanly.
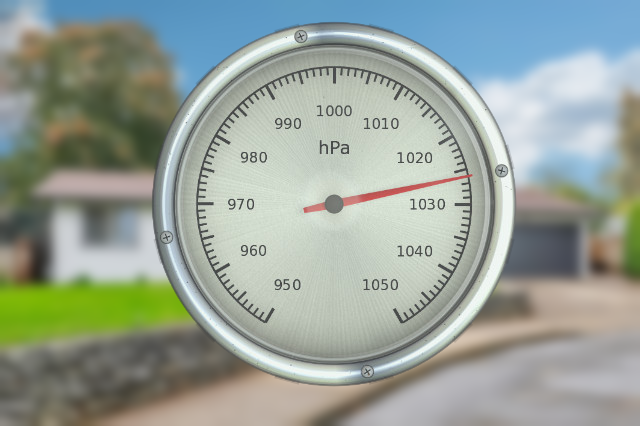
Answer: 1026; hPa
